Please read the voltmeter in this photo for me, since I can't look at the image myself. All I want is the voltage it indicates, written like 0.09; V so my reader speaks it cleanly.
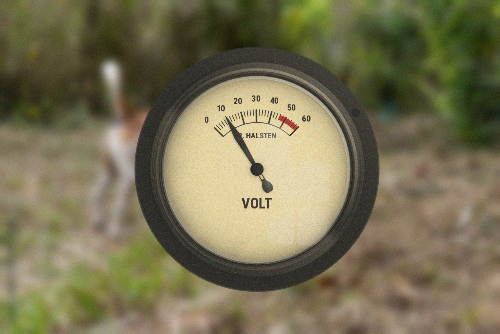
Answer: 10; V
